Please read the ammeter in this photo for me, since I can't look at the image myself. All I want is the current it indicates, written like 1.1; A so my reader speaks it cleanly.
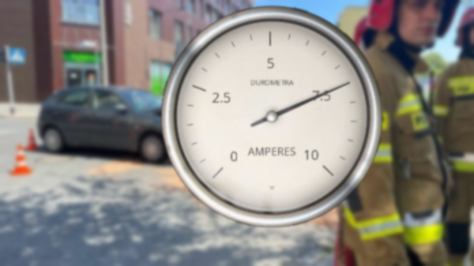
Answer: 7.5; A
